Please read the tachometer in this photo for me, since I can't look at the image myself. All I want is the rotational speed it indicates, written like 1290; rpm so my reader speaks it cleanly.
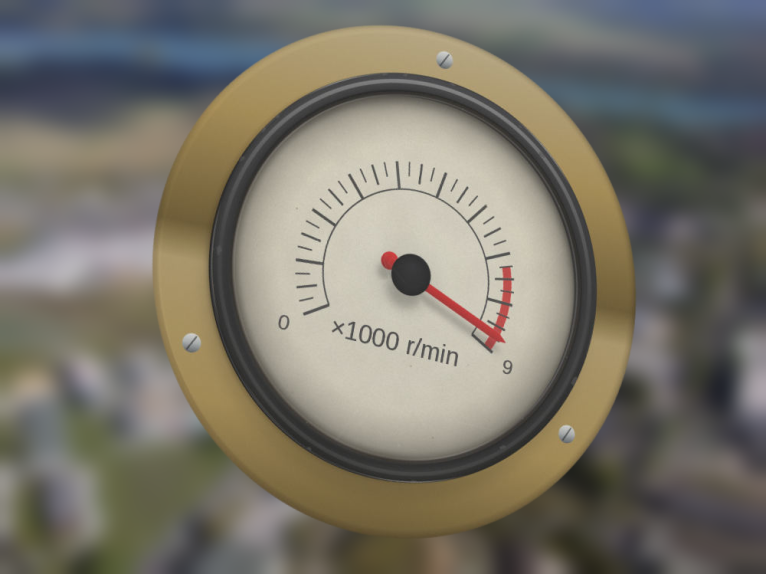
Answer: 8750; rpm
